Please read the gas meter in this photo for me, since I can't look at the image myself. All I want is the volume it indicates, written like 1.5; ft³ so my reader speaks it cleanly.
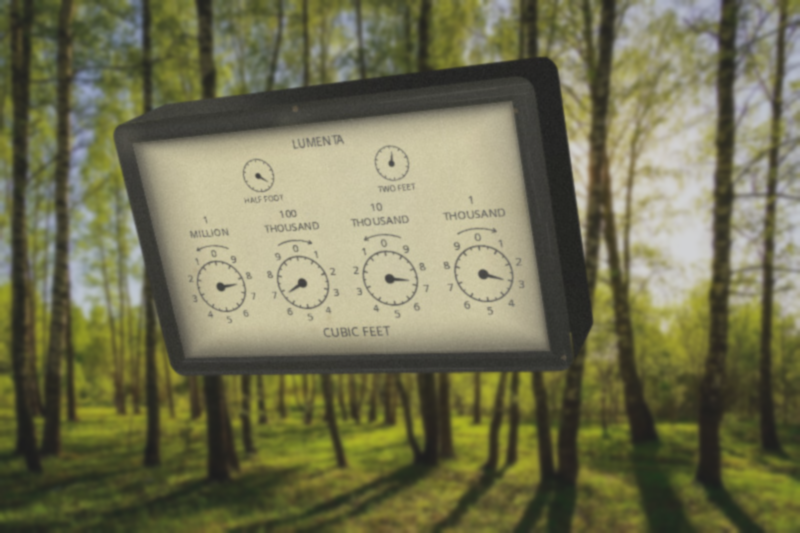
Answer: 767300; ft³
